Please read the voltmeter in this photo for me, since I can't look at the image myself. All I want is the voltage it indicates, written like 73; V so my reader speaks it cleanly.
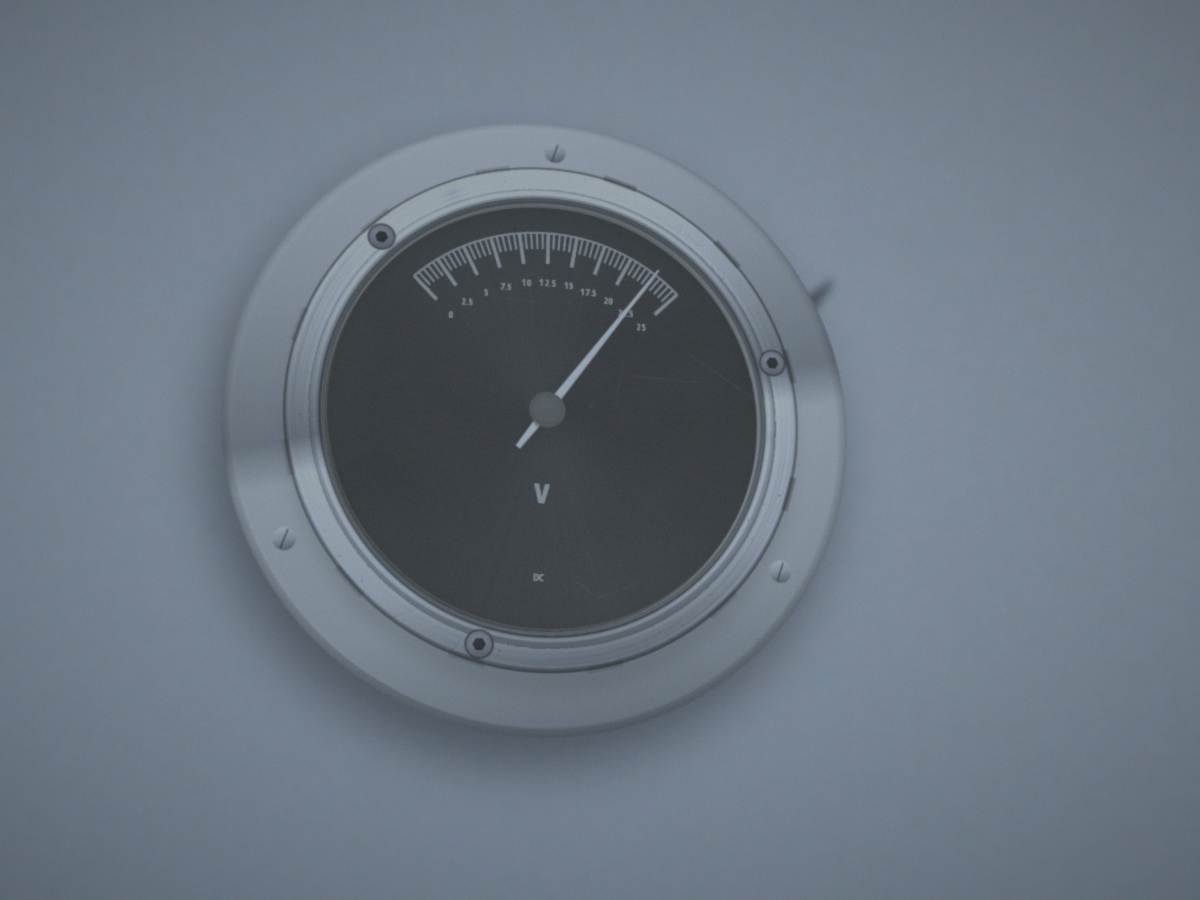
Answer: 22.5; V
